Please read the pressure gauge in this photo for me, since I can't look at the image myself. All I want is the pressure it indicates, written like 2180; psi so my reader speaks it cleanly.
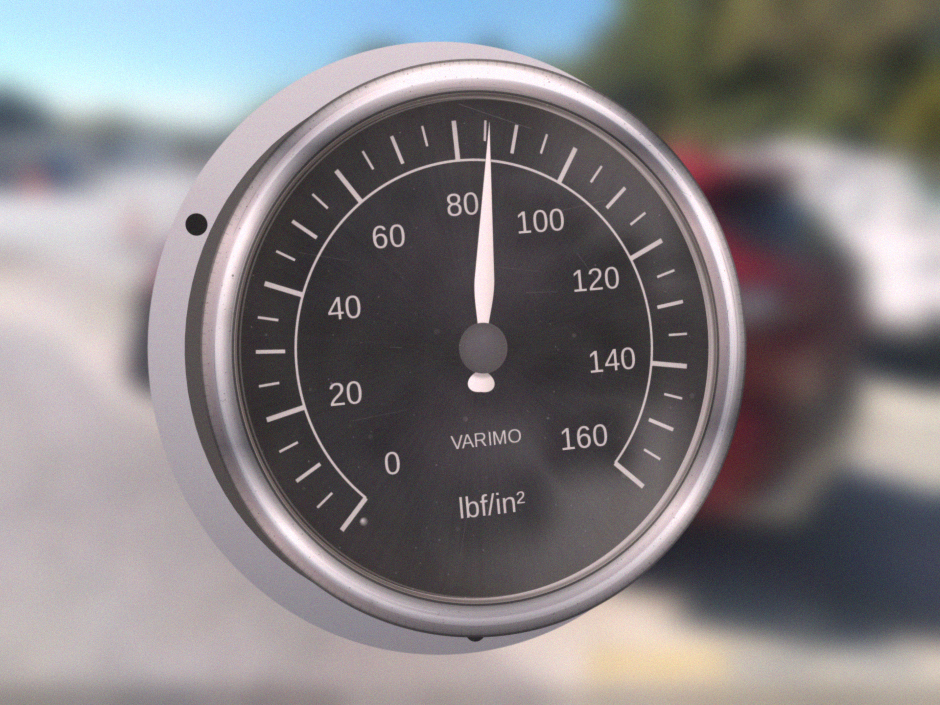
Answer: 85; psi
